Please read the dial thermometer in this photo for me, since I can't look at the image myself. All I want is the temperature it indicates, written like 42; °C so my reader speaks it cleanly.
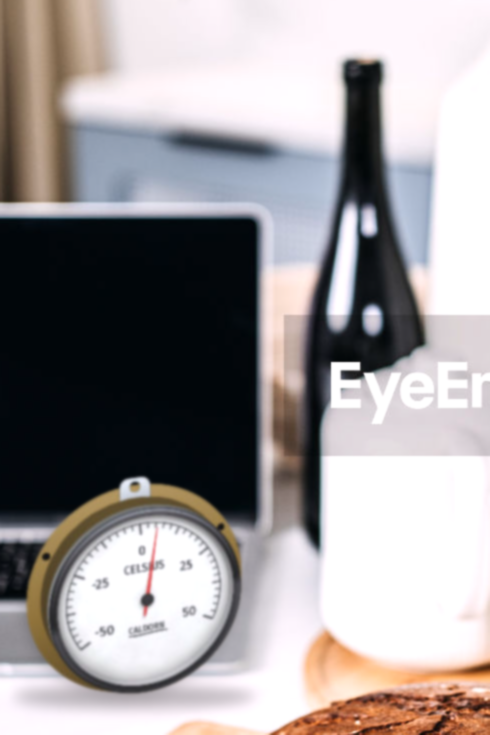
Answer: 5; °C
